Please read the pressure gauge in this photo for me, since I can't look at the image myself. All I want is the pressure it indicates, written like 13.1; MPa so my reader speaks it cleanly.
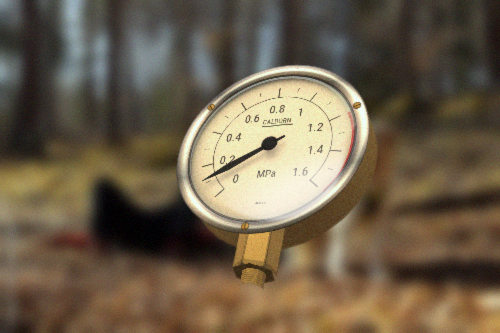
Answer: 0.1; MPa
